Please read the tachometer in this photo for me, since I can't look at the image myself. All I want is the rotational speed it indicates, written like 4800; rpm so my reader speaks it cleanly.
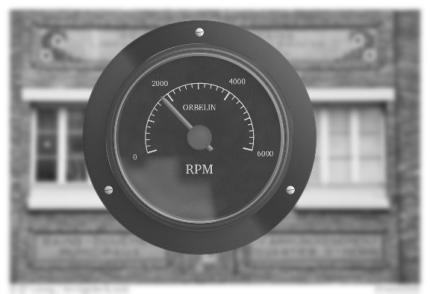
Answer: 1800; rpm
